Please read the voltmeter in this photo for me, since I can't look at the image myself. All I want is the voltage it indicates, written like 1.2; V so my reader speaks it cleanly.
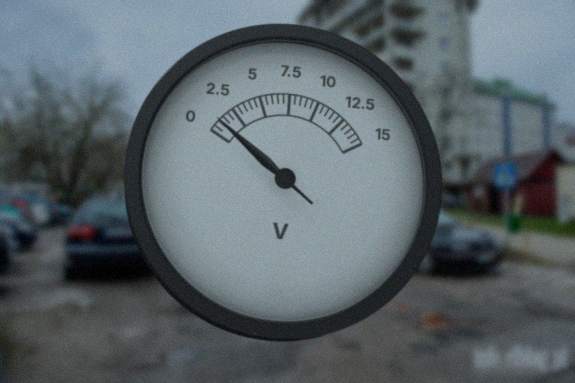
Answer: 1; V
